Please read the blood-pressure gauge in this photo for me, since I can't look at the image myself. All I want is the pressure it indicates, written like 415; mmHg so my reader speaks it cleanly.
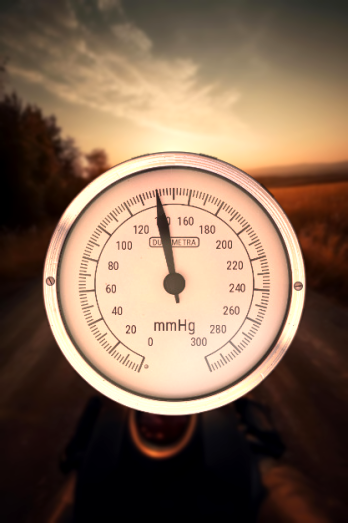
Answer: 140; mmHg
